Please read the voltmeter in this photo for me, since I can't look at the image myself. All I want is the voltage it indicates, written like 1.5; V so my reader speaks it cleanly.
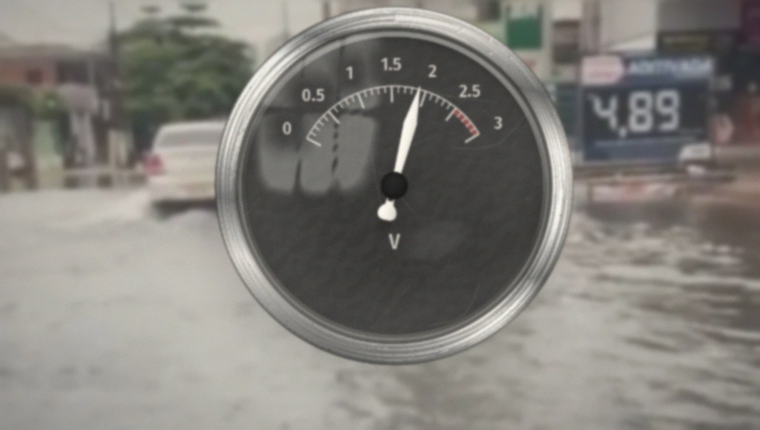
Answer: 1.9; V
